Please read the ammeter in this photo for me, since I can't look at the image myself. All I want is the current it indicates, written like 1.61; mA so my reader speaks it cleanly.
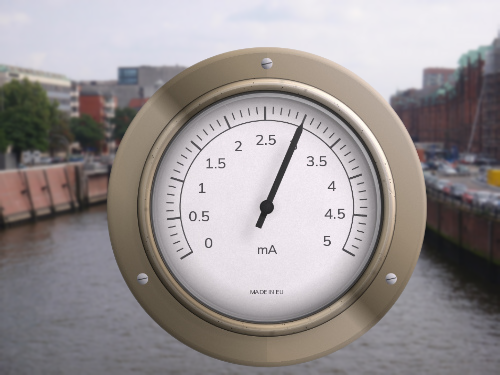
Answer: 3; mA
